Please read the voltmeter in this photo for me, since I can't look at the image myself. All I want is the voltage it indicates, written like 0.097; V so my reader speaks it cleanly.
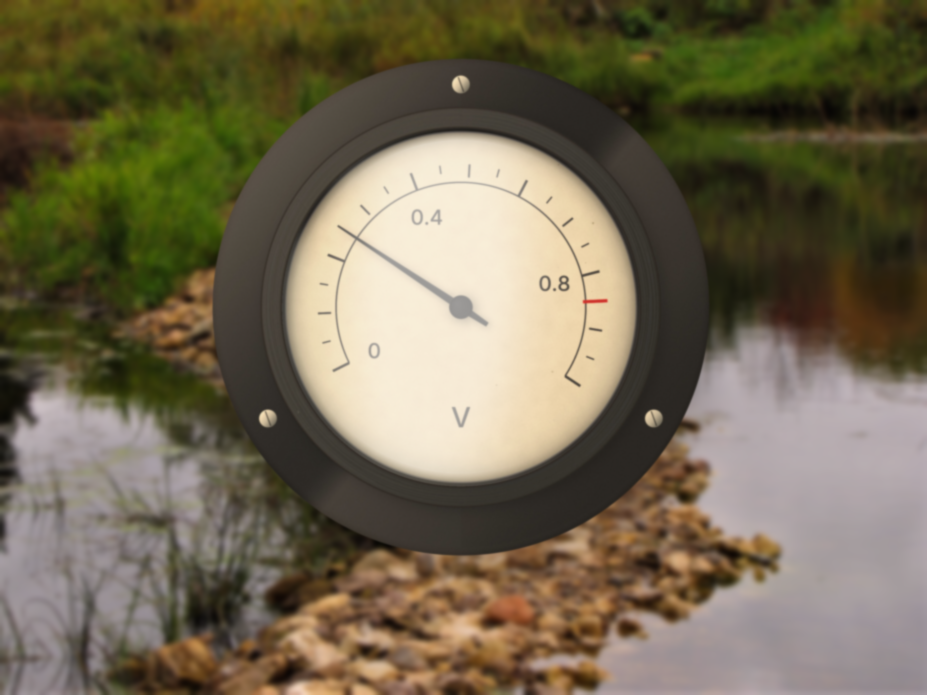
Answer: 0.25; V
